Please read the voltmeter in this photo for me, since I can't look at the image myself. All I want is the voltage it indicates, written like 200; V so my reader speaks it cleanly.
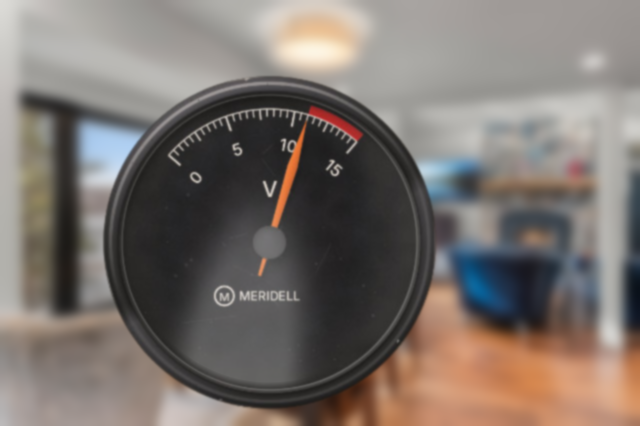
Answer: 11; V
